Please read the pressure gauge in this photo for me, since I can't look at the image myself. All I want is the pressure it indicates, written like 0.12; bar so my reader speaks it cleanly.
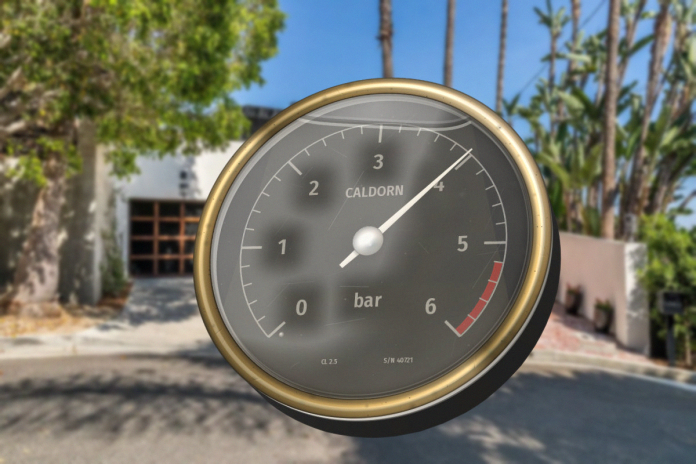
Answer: 4; bar
